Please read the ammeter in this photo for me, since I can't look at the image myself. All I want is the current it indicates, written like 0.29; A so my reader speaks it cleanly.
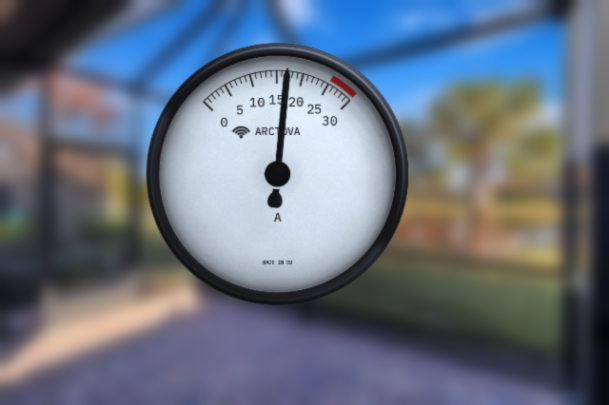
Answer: 17; A
